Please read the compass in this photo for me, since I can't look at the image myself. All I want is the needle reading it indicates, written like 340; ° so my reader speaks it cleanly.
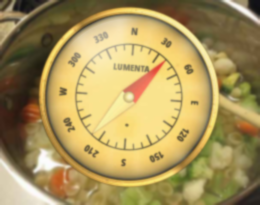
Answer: 40; °
